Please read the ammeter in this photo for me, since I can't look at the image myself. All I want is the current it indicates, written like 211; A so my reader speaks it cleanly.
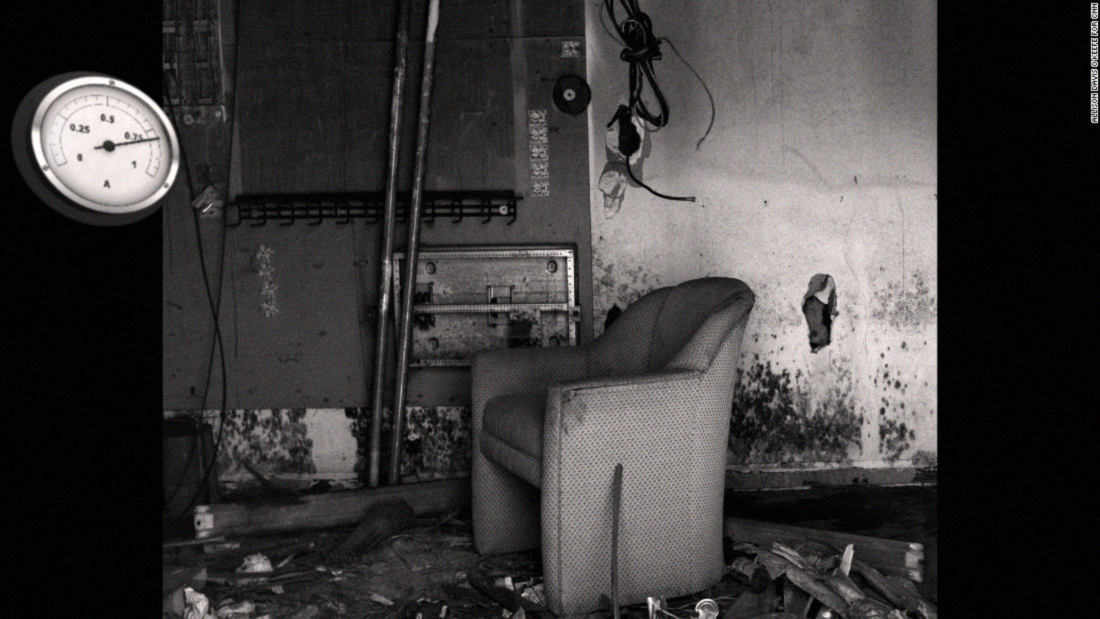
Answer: 0.8; A
